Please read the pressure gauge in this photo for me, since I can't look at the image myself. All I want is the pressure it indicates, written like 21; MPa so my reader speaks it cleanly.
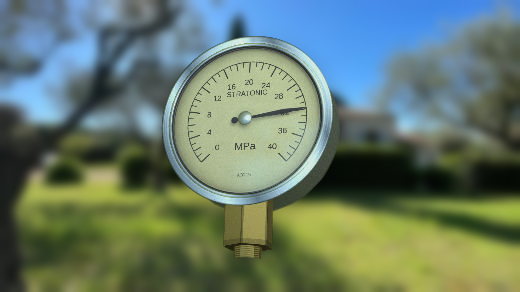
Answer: 32; MPa
